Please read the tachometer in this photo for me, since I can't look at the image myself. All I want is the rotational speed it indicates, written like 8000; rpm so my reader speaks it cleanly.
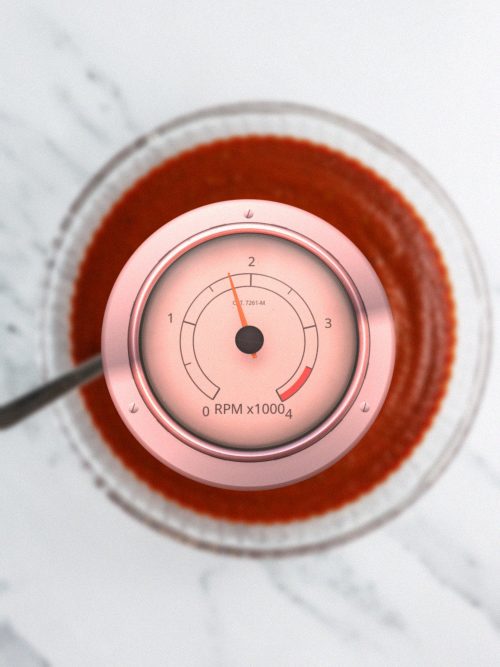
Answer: 1750; rpm
